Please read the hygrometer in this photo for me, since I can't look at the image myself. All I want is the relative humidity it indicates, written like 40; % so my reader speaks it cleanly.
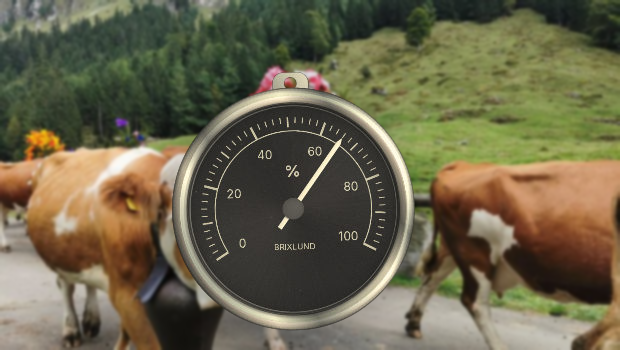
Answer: 66; %
